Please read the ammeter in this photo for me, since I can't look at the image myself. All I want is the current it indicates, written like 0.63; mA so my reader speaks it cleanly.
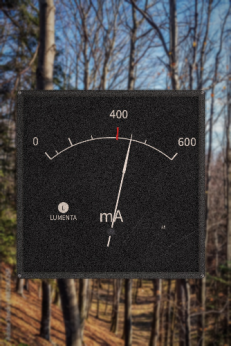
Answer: 450; mA
